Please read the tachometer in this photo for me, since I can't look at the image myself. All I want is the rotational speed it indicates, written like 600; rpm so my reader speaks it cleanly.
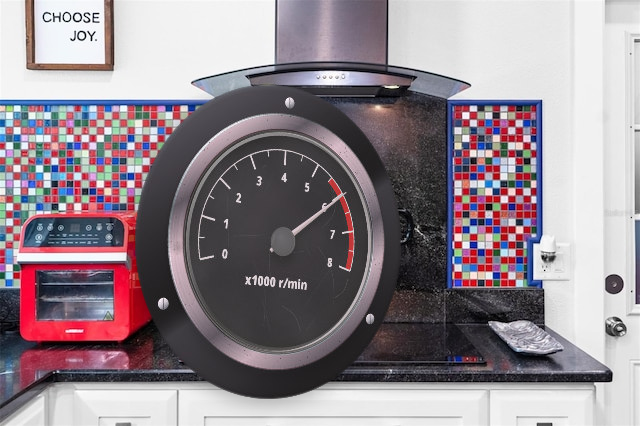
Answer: 6000; rpm
